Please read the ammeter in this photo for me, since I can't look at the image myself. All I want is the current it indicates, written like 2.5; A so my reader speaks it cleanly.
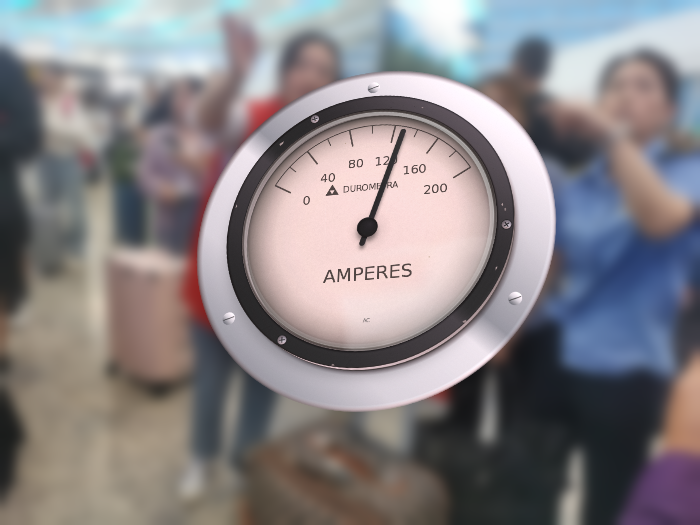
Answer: 130; A
